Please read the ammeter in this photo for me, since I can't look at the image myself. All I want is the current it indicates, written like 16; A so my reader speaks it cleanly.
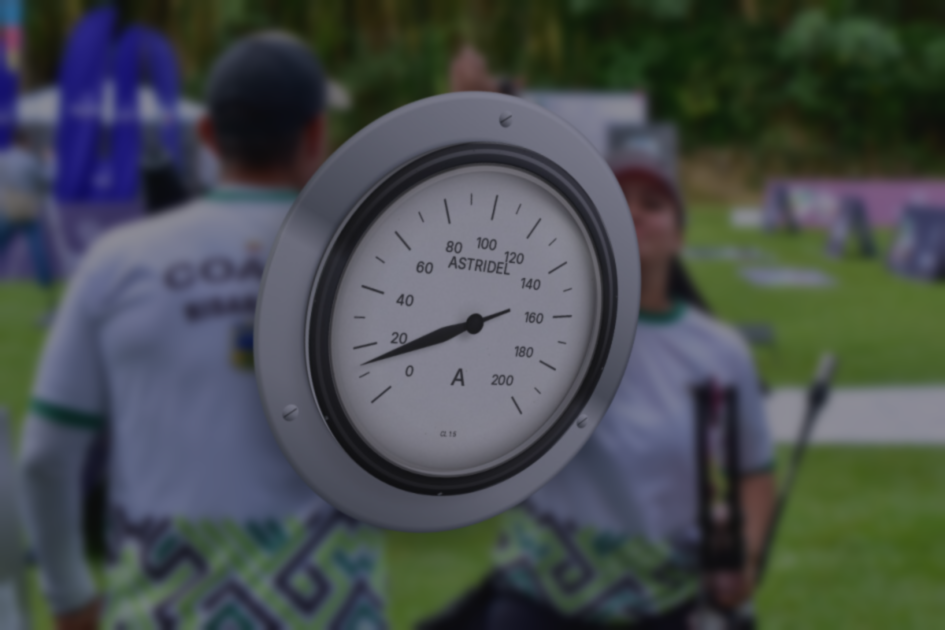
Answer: 15; A
